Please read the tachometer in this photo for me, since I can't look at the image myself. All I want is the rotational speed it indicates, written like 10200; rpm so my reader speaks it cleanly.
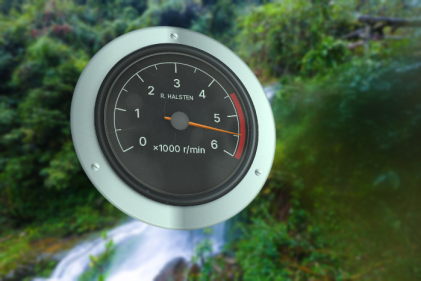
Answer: 5500; rpm
